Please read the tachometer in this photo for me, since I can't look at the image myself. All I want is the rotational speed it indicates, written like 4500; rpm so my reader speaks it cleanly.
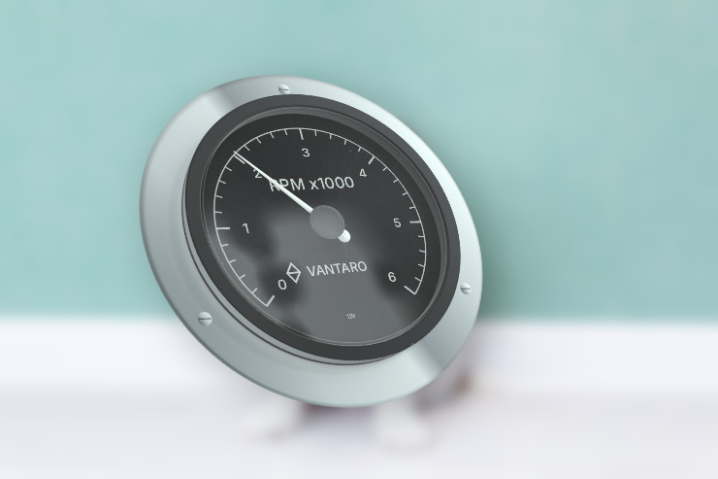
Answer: 2000; rpm
